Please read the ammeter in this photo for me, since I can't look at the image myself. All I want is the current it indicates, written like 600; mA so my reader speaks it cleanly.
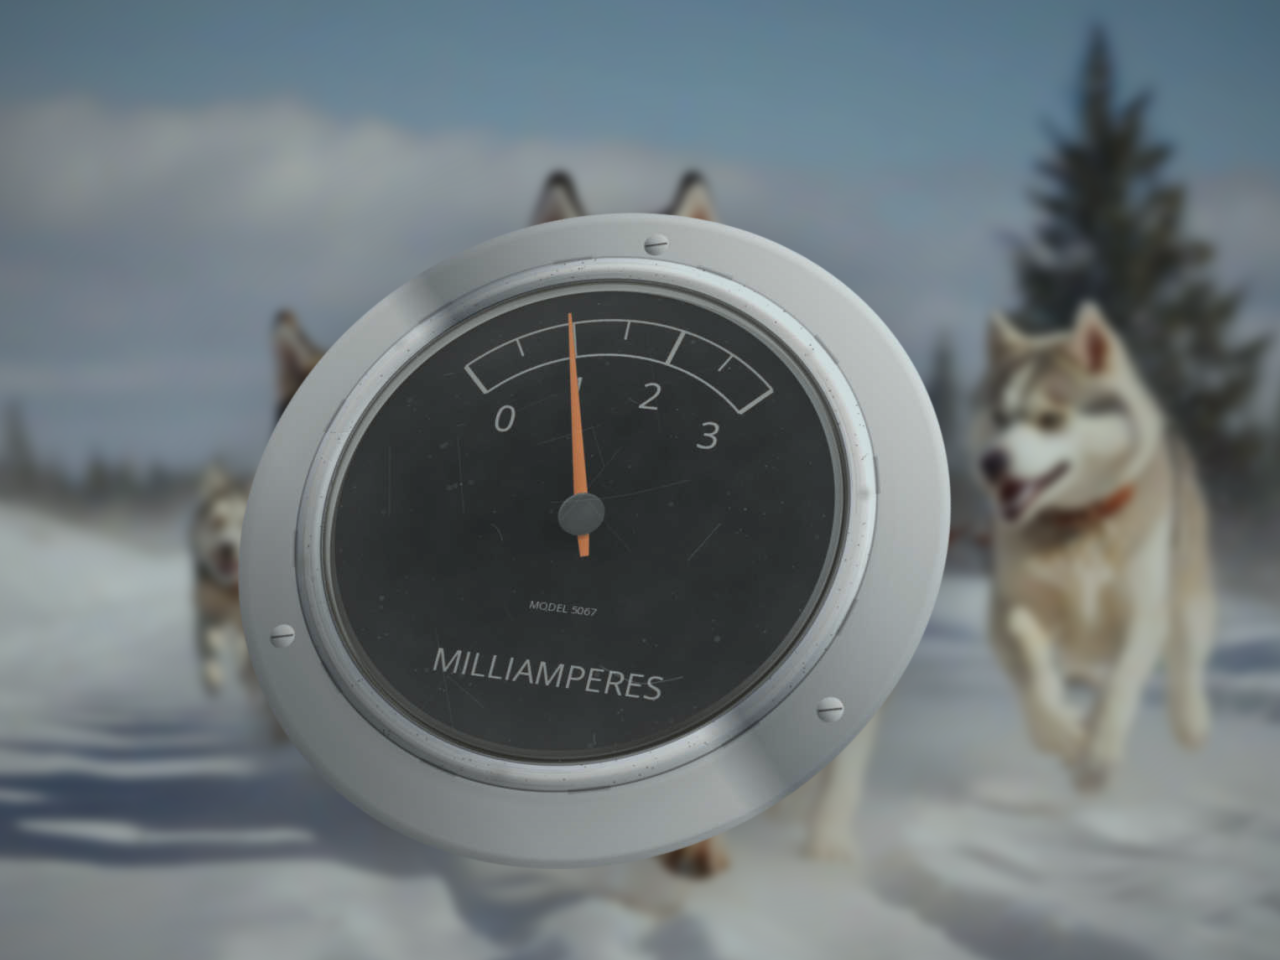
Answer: 1; mA
